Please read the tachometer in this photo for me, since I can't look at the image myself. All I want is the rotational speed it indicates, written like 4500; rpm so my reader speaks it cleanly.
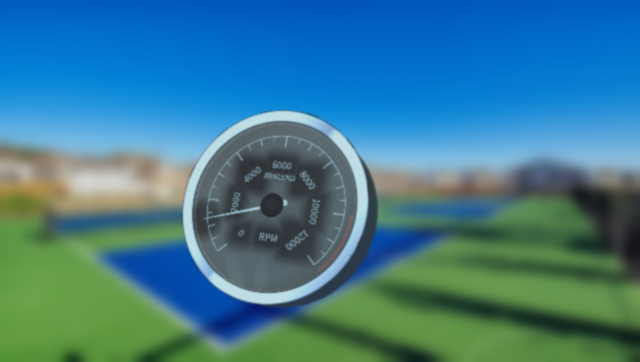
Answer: 1250; rpm
